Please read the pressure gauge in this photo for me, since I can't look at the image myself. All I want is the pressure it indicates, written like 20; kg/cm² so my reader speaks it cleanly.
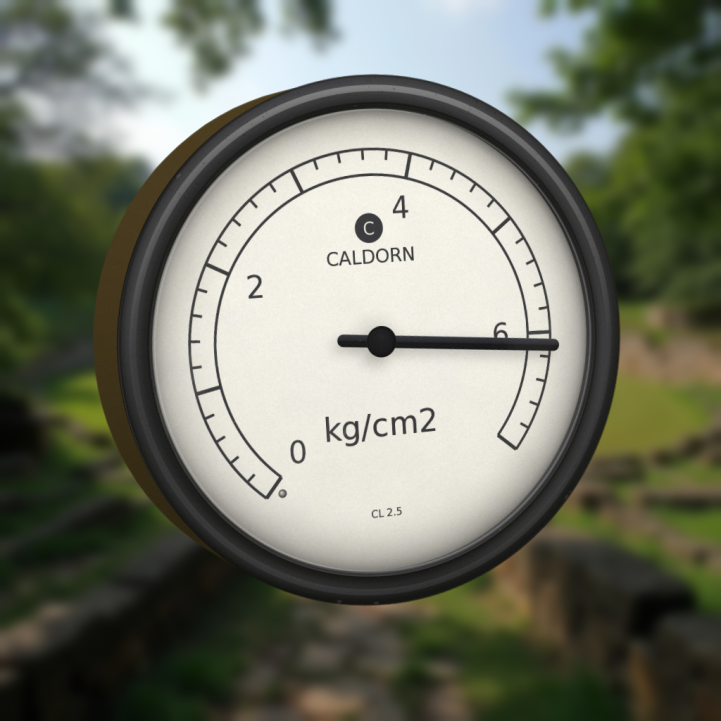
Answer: 6.1; kg/cm²
